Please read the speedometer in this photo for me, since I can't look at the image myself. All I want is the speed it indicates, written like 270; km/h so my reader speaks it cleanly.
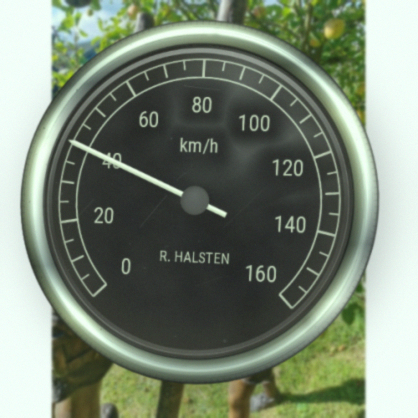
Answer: 40; km/h
